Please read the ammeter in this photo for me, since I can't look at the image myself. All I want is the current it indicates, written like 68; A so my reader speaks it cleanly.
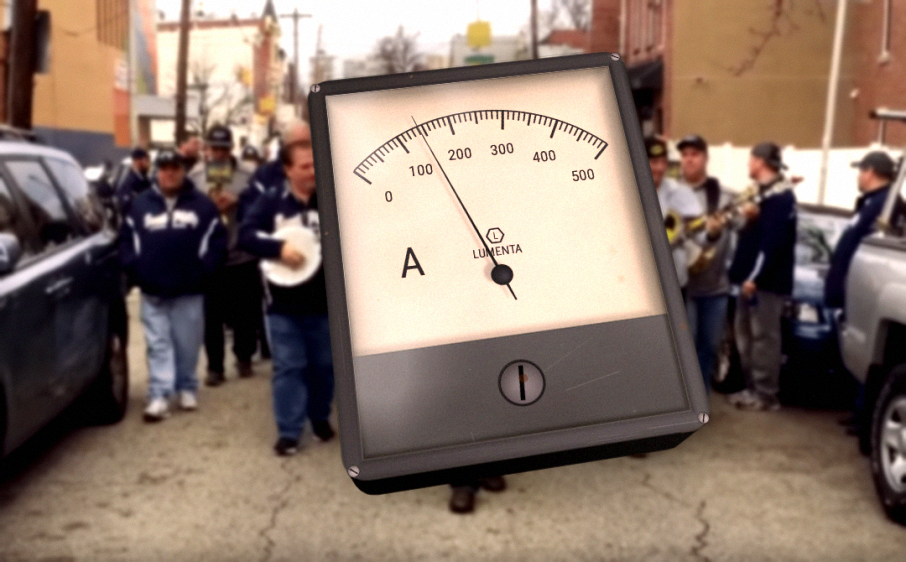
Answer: 140; A
